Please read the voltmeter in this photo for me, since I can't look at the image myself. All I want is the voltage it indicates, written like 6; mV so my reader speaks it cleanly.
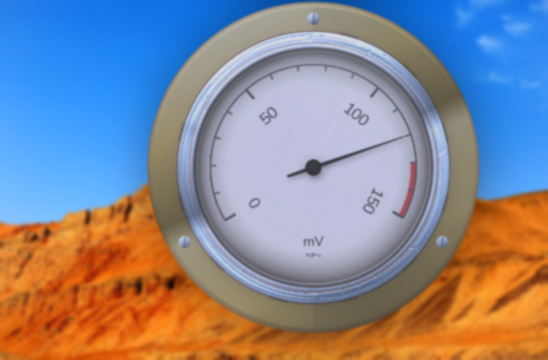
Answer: 120; mV
